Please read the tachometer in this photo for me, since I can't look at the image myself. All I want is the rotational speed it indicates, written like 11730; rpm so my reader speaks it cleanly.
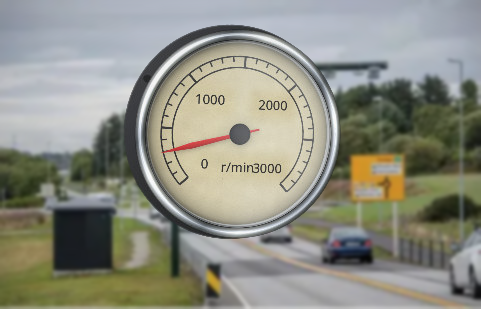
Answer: 300; rpm
